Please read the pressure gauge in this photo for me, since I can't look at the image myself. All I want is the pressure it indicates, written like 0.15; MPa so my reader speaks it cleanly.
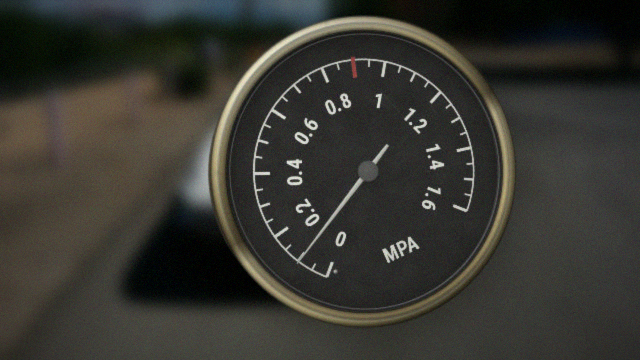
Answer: 0.1; MPa
